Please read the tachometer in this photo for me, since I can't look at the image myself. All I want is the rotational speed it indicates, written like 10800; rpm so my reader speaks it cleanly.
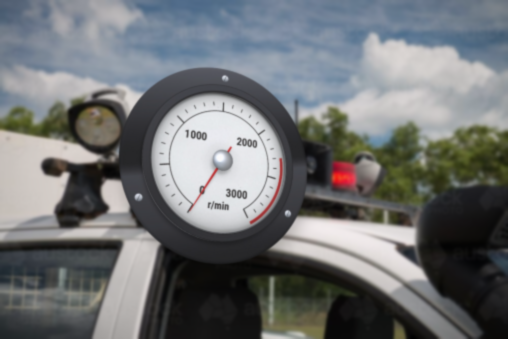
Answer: 0; rpm
